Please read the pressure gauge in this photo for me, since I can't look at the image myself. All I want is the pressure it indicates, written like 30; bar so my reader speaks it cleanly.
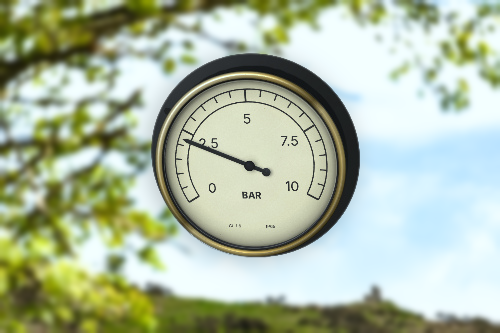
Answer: 2.25; bar
